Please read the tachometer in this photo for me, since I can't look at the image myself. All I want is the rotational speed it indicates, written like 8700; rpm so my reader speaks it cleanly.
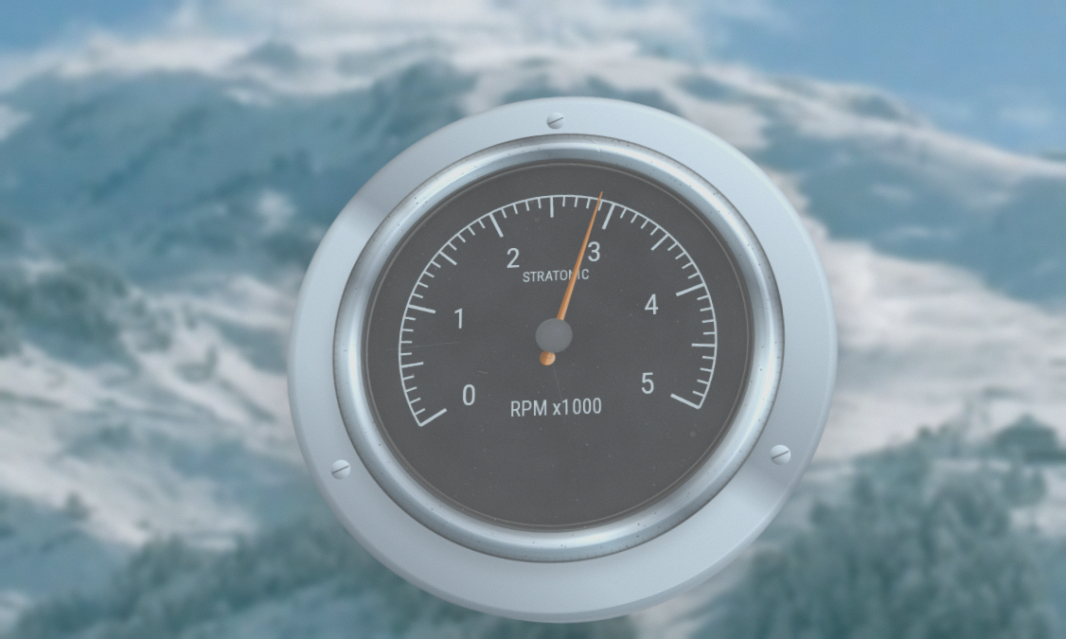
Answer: 2900; rpm
